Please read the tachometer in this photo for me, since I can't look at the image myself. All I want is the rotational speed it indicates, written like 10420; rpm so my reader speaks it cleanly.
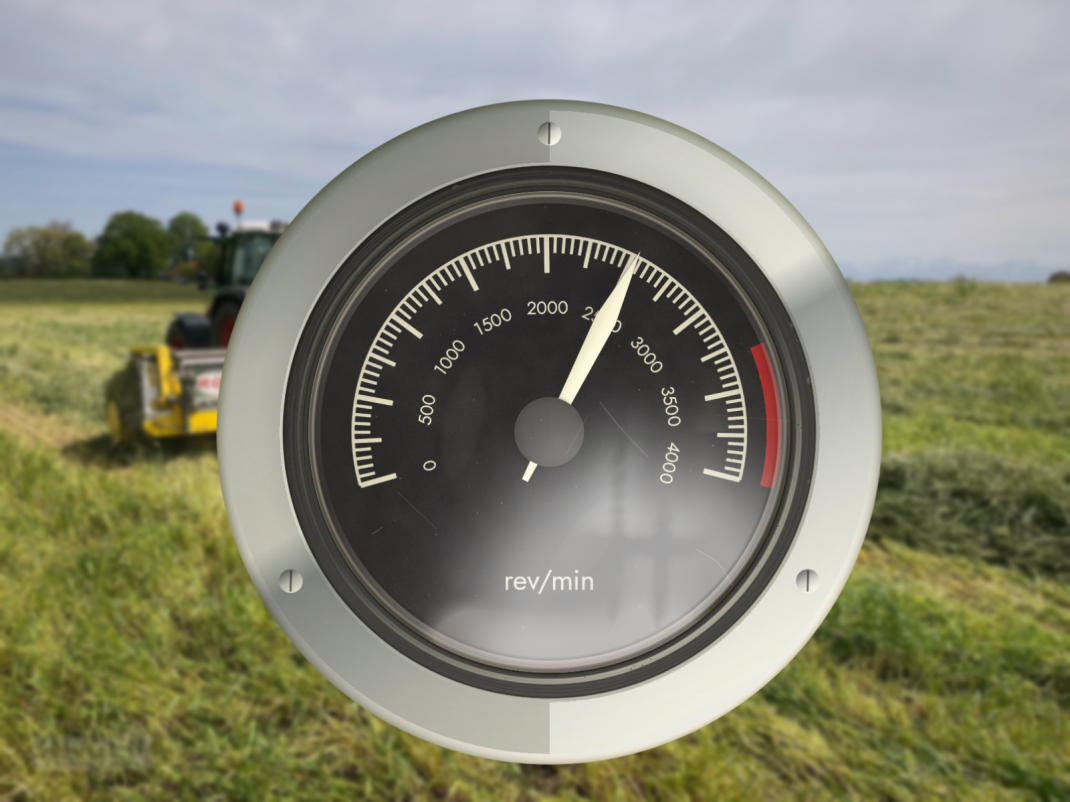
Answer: 2525; rpm
